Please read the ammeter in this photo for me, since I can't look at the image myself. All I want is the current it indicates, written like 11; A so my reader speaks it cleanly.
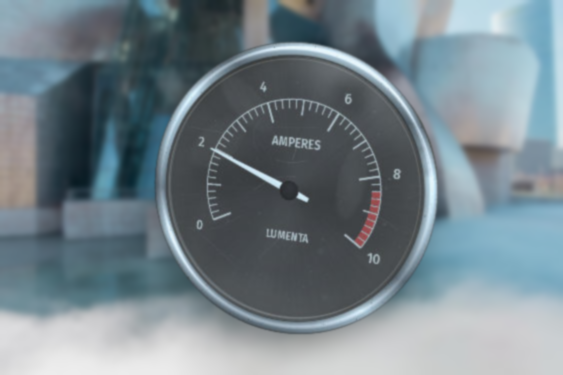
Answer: 2; A
